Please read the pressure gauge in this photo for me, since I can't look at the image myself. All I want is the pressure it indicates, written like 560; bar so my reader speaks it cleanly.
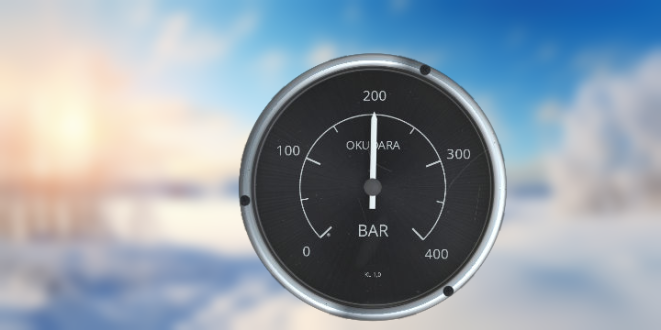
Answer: 200; bar
